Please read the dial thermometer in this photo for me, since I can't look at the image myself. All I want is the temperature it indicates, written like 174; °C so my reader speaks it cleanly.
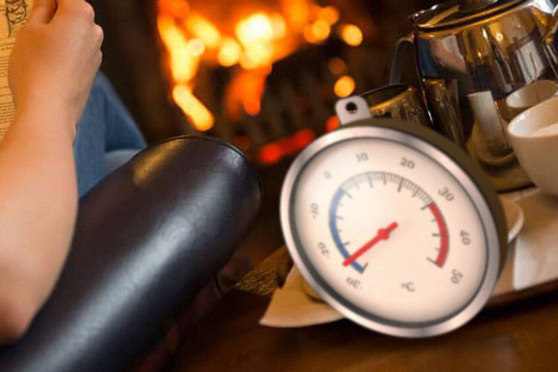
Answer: -25; °C
